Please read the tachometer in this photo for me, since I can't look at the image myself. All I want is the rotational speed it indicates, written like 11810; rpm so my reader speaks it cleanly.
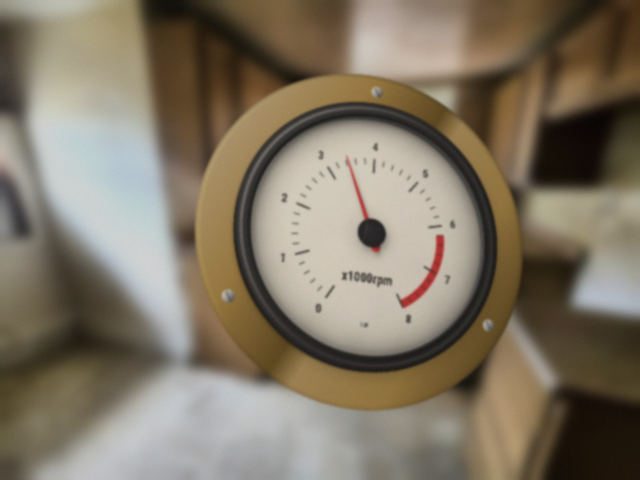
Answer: 3400; rpm
